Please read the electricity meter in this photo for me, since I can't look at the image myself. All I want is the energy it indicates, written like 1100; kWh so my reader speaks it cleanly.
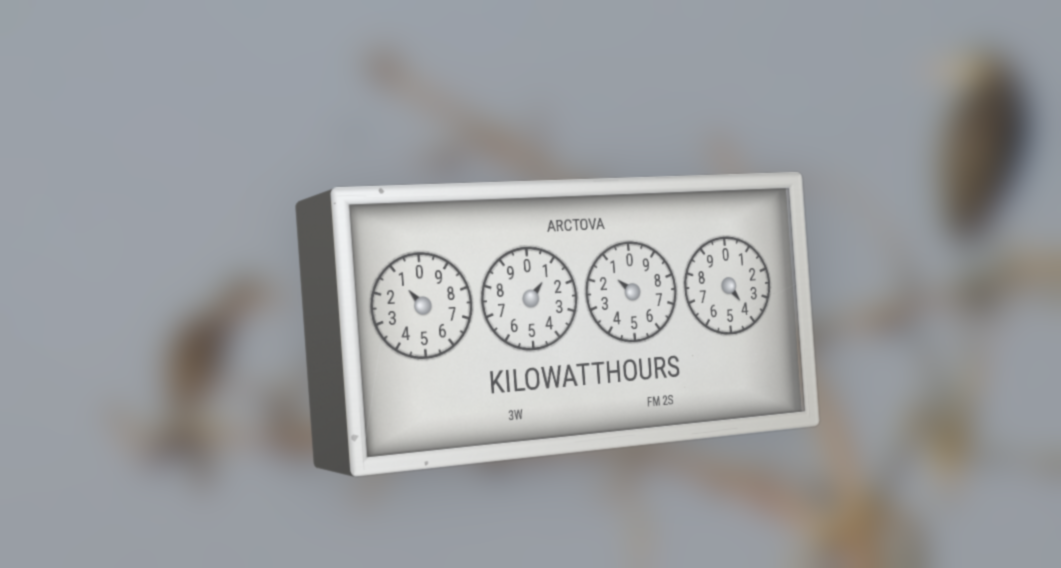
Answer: 1114; kWh
